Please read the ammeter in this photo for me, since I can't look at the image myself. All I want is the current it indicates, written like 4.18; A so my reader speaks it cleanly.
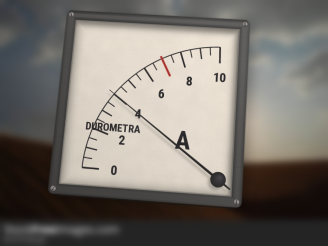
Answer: 4; A
